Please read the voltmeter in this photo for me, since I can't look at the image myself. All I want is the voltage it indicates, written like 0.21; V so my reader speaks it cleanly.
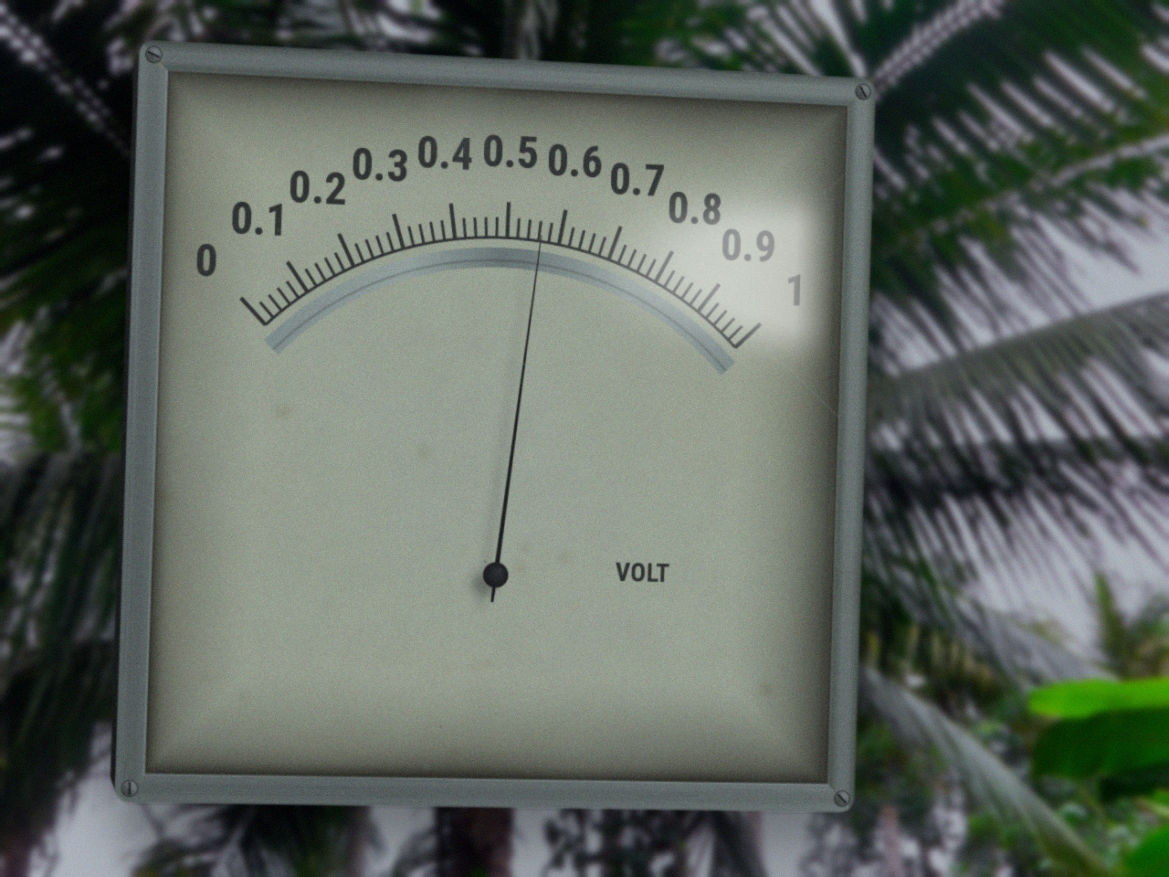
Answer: 0.56; V
